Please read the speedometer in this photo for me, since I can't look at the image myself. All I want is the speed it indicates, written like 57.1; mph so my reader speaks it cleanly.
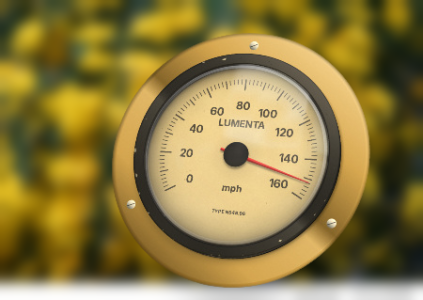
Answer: 152; mph
